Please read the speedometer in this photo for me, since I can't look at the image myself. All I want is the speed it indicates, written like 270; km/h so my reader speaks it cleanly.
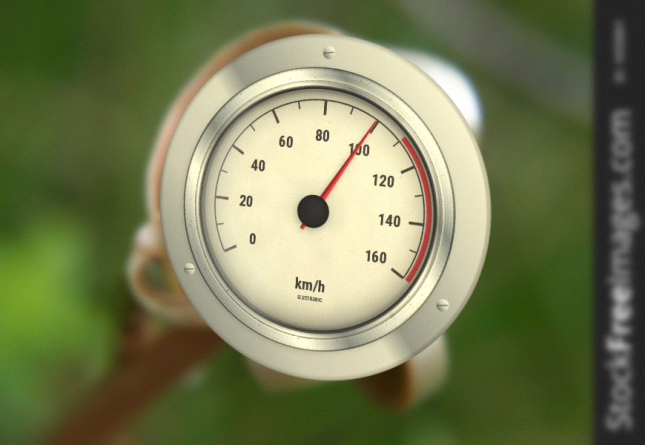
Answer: 100; km/h
